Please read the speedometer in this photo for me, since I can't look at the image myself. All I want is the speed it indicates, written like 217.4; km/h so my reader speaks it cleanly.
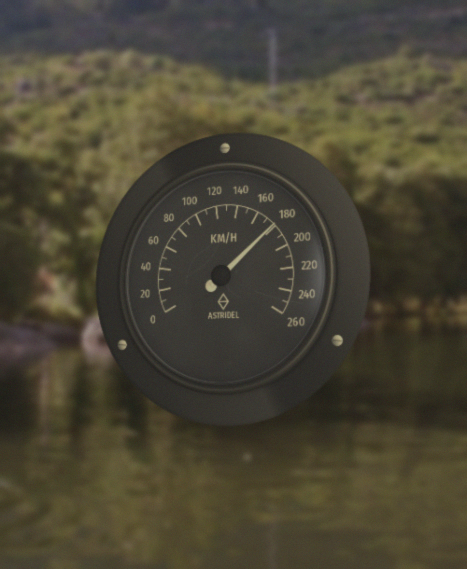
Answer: 180; km/h
